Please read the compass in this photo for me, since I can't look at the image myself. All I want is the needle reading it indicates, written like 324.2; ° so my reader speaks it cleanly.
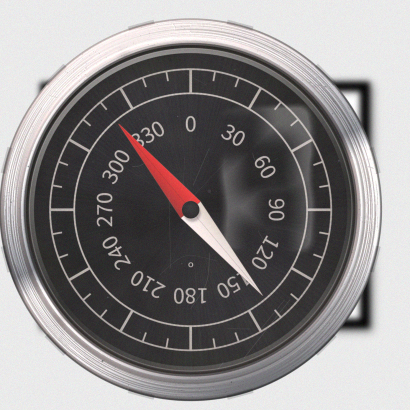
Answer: 320; °
